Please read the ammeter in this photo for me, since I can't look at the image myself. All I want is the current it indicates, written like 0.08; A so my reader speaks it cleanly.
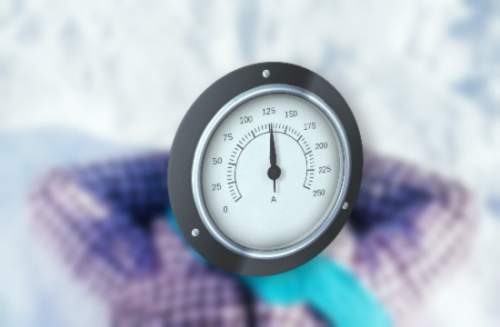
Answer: 125; A
